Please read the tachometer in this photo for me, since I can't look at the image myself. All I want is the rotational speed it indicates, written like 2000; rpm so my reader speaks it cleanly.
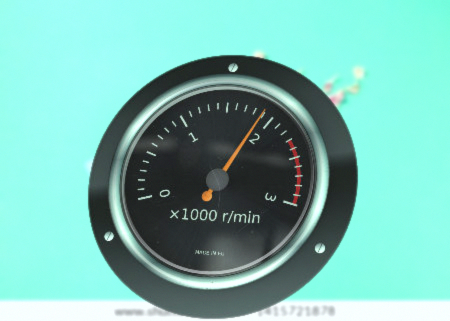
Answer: 1900; rpm
